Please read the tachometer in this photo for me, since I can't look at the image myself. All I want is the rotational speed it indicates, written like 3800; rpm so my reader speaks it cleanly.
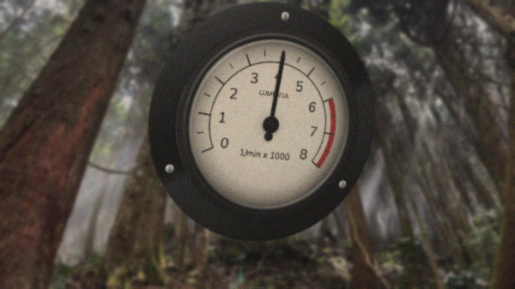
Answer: 4000; rpm
